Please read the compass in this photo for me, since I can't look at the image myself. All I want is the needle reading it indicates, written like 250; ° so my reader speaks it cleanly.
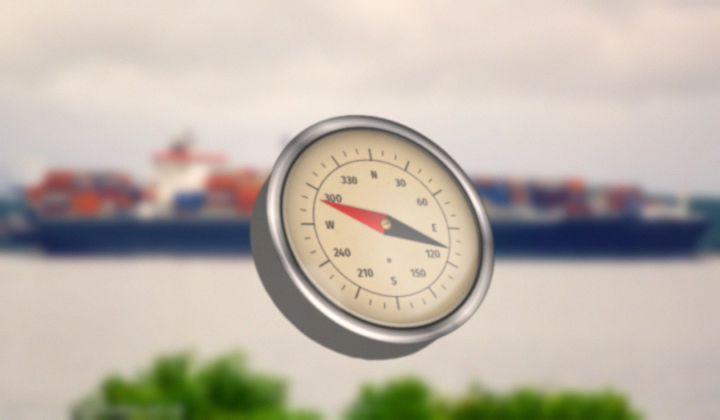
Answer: 290; °
